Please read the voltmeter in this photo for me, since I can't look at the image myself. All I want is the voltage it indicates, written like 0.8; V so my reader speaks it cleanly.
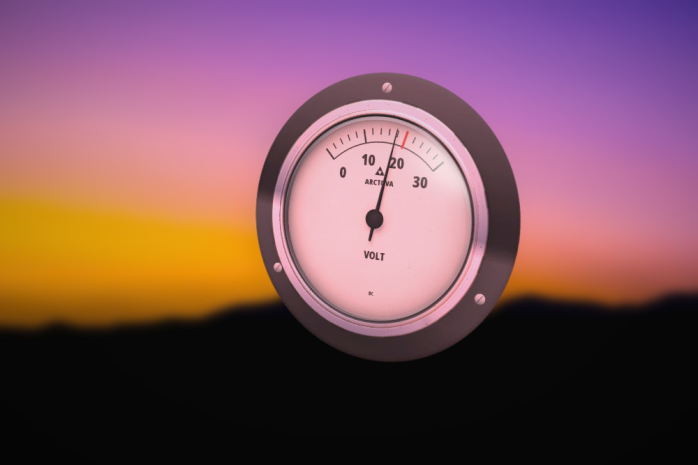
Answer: 18; V
